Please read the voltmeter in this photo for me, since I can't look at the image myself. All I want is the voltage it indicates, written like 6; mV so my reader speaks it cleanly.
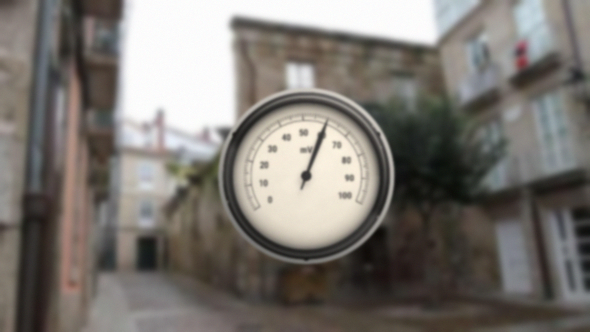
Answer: 60; mV
